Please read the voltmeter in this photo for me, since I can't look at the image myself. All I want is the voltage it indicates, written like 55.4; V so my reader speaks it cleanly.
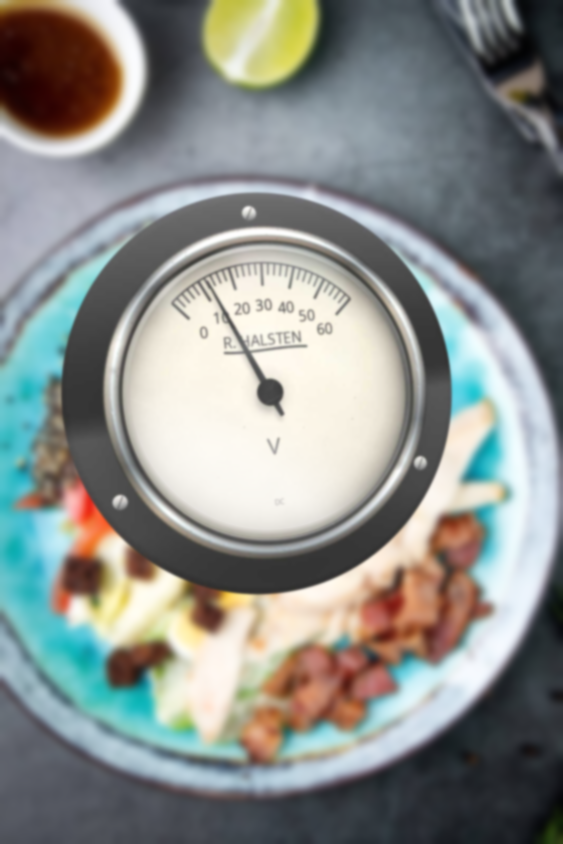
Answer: 12; V
